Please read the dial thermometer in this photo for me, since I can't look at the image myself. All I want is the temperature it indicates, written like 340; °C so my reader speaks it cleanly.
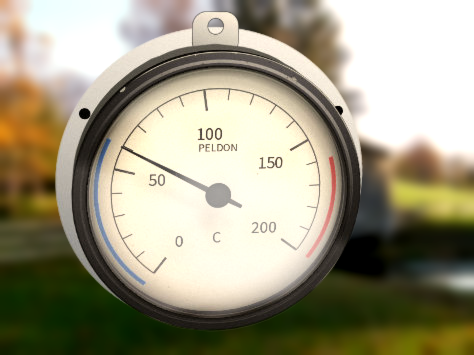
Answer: 60; °C
